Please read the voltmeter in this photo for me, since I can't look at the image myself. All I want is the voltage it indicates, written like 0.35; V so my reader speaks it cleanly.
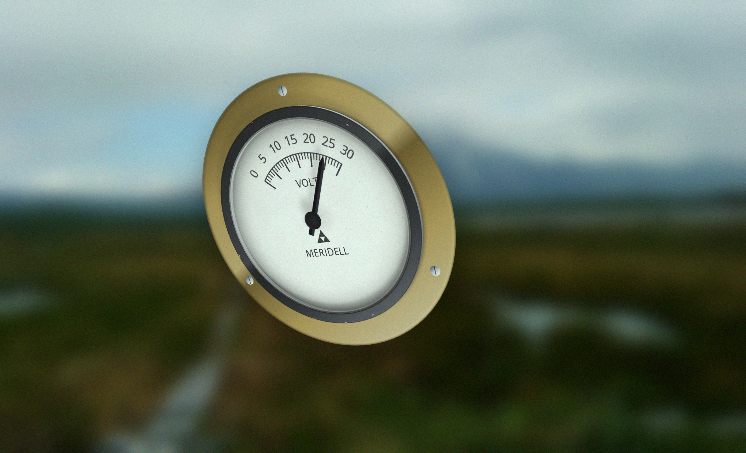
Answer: 25; V
